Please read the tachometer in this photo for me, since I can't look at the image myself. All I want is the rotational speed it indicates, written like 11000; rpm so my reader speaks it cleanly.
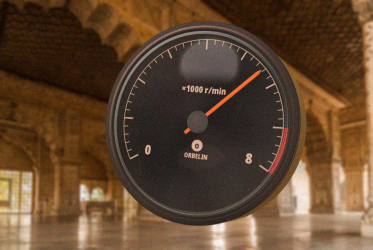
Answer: 5600; rpm
